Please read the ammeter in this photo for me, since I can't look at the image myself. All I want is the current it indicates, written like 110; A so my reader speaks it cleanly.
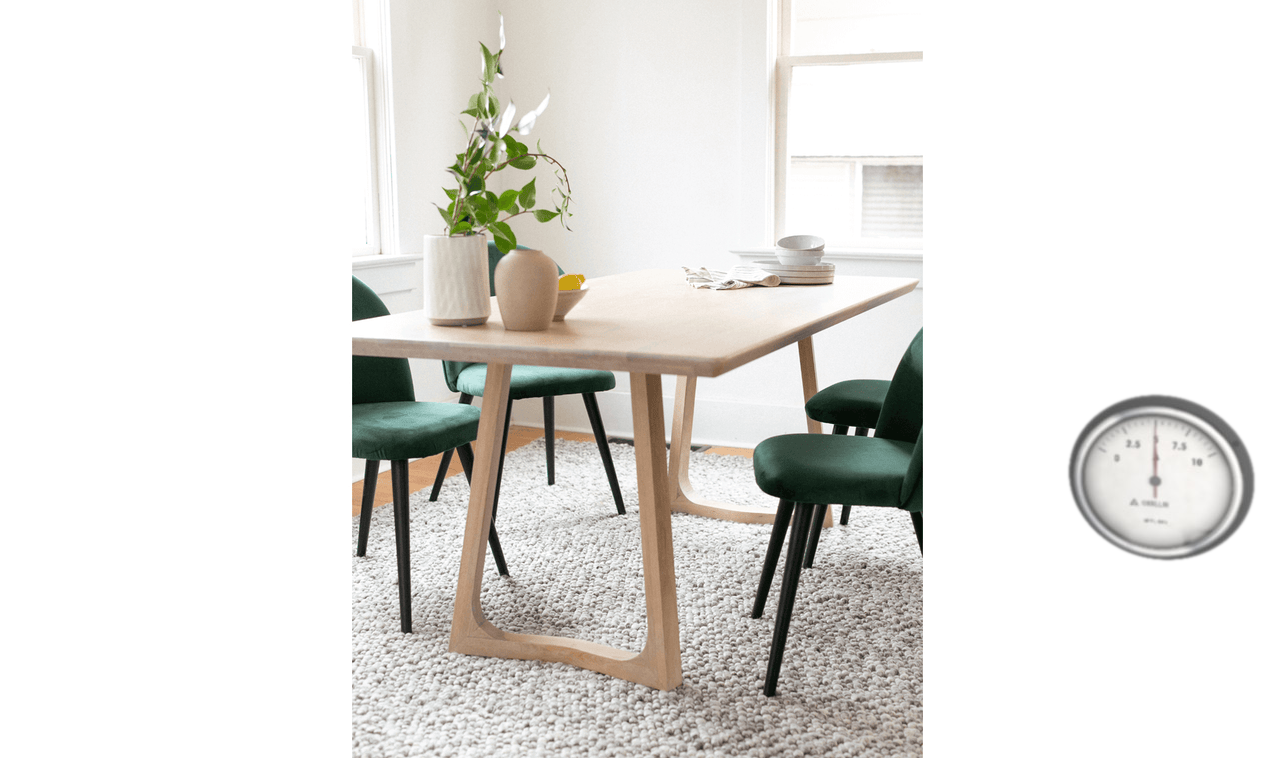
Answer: 5; A
